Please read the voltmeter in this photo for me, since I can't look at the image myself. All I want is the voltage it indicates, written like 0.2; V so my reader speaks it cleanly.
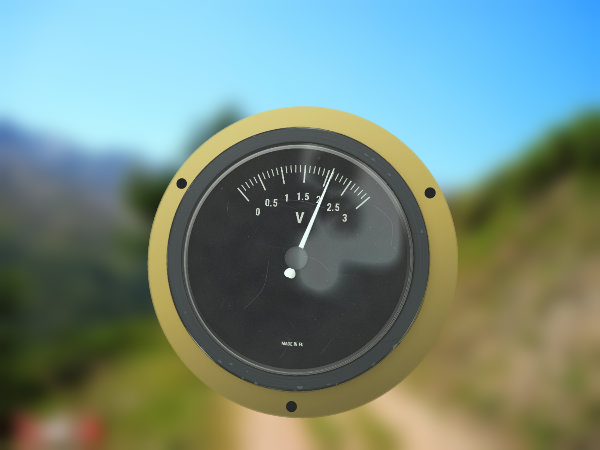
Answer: 2.1; V
